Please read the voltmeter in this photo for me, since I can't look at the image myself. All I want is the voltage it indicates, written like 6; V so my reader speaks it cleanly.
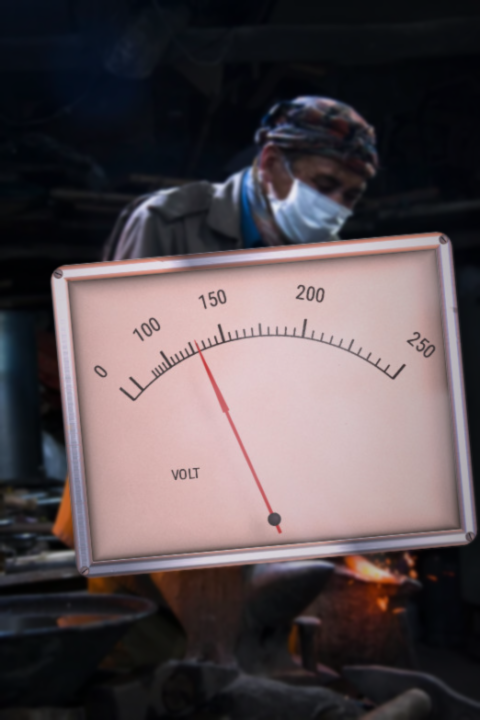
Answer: 130; V
